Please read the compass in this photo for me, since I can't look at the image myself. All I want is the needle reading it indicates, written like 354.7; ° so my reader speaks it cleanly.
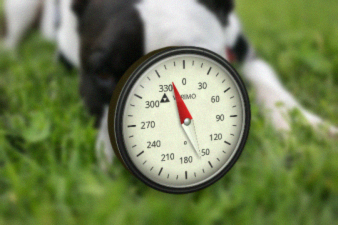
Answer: 340; °
